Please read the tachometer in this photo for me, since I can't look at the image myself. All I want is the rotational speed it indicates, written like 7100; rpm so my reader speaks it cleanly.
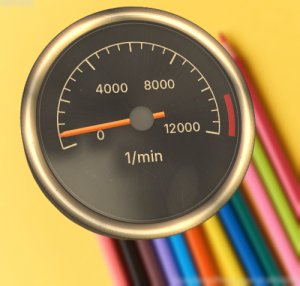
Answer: 500; rpm
